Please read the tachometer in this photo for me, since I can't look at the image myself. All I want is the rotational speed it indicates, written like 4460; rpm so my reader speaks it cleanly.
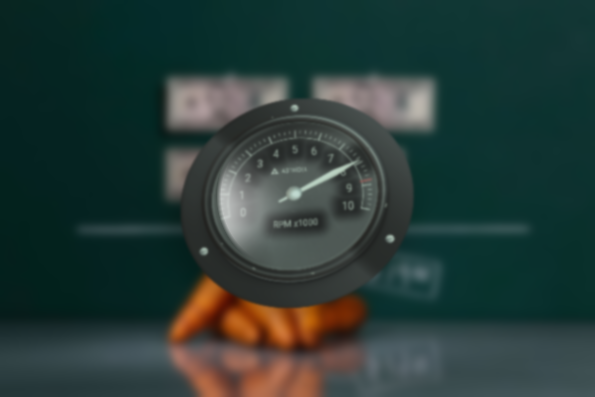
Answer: 8000; rpm
